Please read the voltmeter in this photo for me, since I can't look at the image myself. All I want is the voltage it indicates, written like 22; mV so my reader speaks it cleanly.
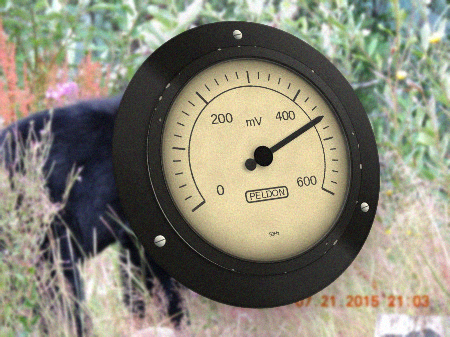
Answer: 460; mV
